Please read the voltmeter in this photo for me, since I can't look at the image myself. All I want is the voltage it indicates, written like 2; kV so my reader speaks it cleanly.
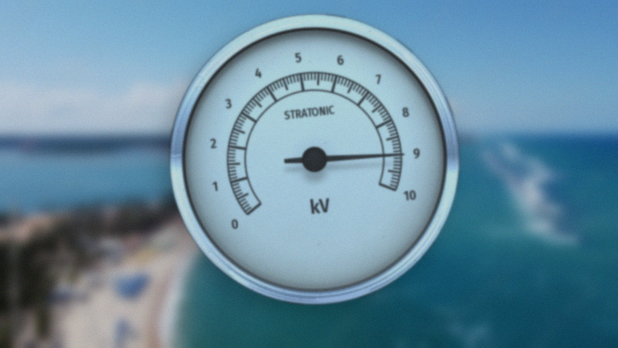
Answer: 9; kV
